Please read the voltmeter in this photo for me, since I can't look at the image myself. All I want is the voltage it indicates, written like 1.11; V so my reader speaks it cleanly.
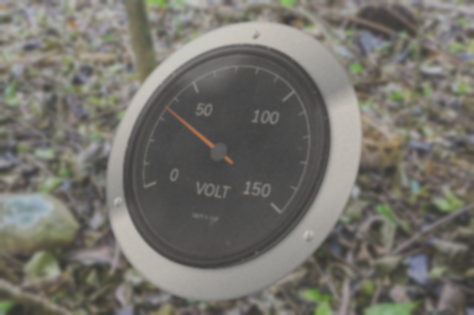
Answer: 35; V
